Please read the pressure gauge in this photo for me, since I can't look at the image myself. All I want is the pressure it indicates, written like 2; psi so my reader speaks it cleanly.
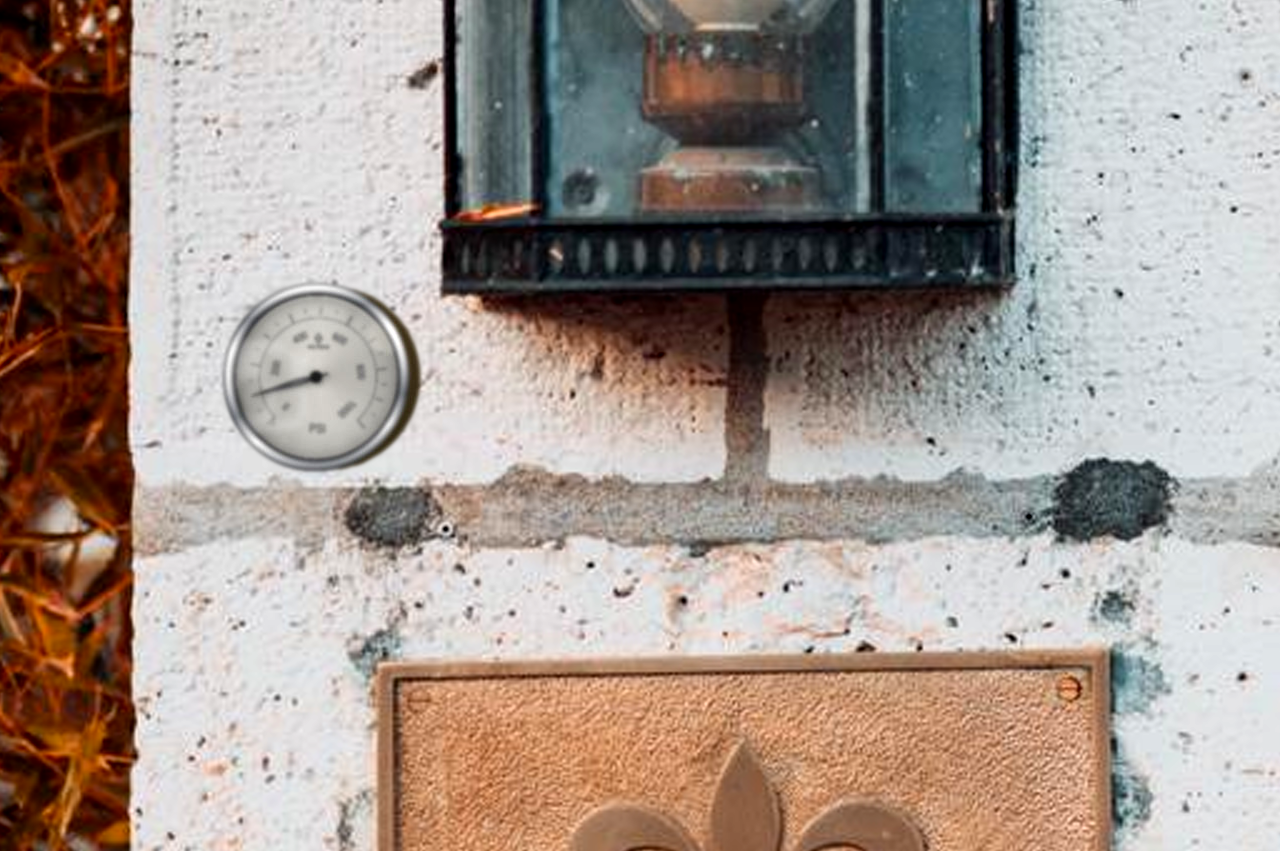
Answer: 100; psi
